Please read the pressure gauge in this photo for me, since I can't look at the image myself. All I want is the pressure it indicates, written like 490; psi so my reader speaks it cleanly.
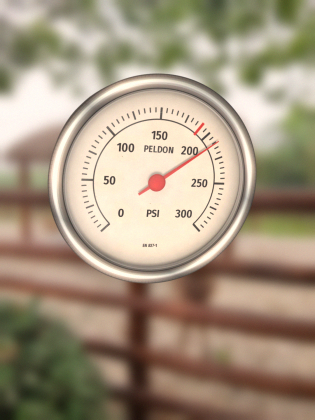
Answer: 210; psi
